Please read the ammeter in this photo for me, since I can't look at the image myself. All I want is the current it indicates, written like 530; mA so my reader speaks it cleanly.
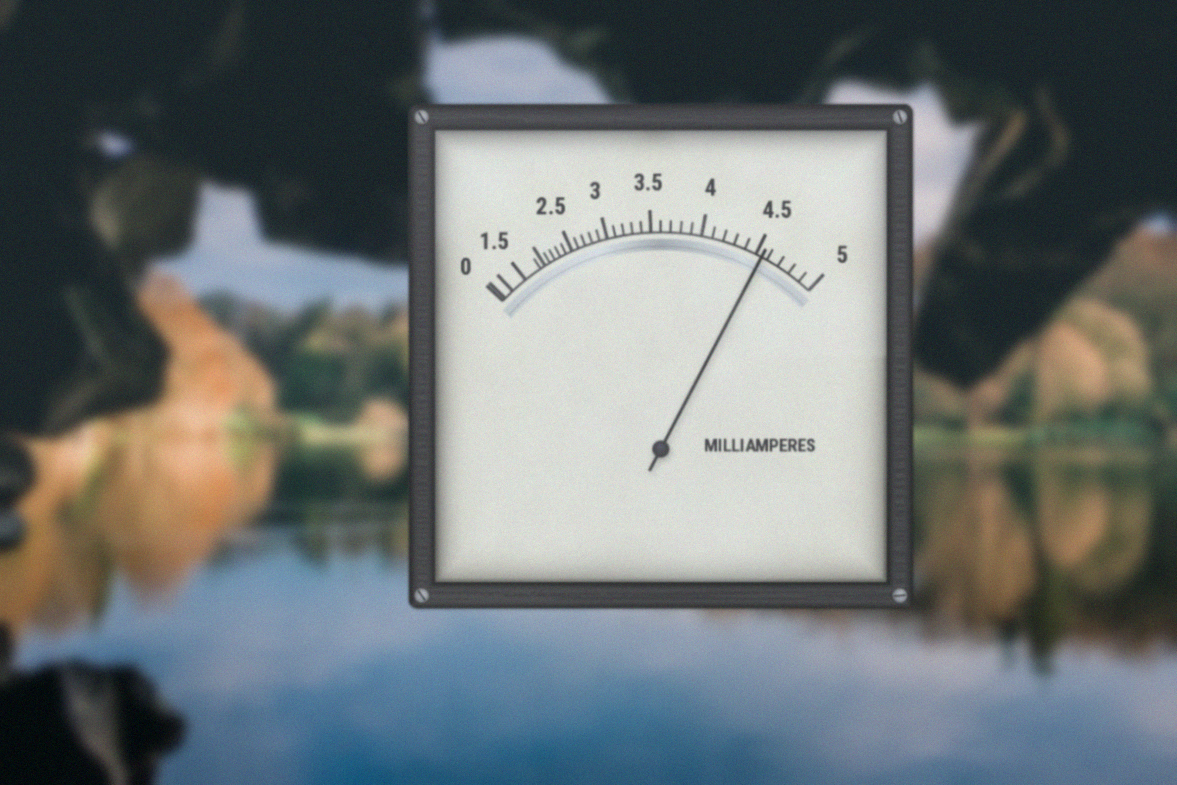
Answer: 4.55; mA
